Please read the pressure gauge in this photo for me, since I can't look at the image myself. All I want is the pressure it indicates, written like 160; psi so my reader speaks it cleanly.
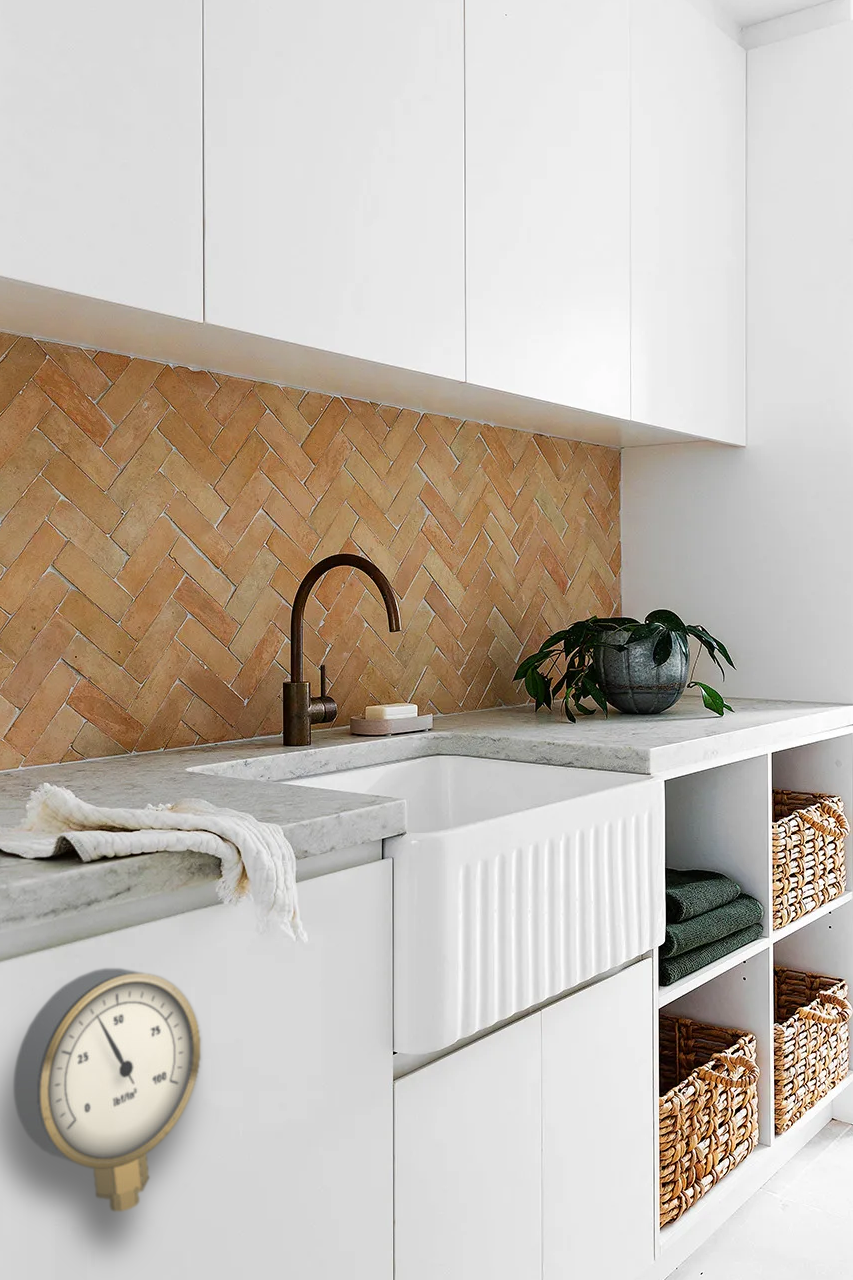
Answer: 40; psi
